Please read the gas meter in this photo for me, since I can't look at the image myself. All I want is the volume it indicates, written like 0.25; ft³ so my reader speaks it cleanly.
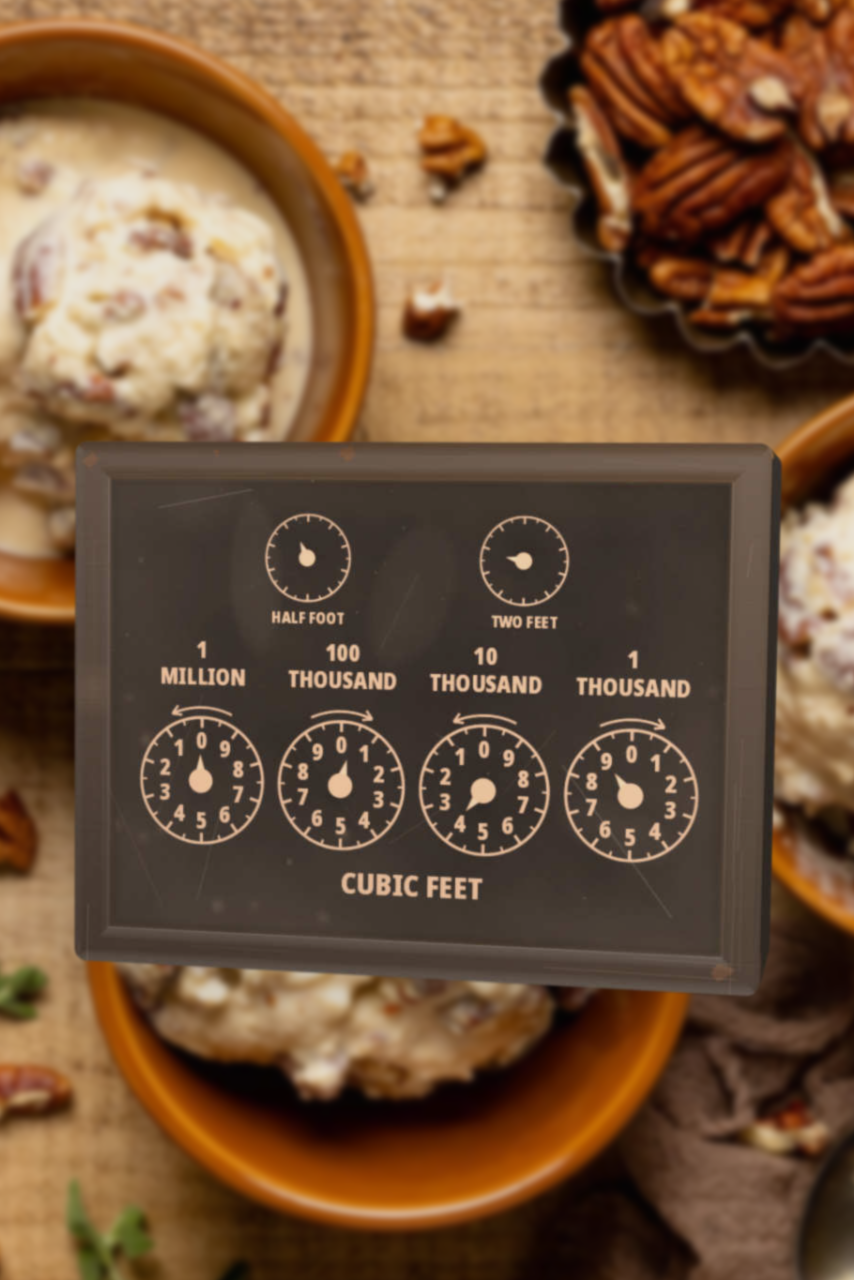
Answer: 3900; ft³
